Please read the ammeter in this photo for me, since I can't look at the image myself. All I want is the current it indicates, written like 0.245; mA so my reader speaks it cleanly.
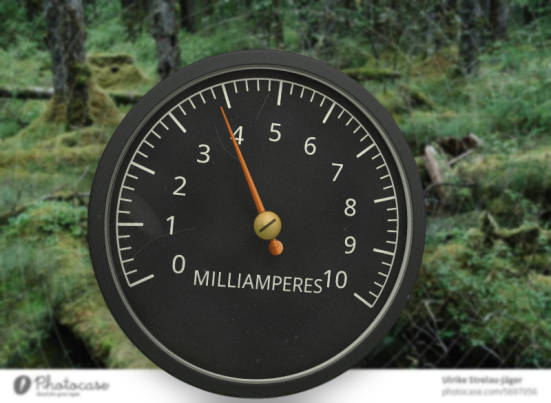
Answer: 3.8; mA
